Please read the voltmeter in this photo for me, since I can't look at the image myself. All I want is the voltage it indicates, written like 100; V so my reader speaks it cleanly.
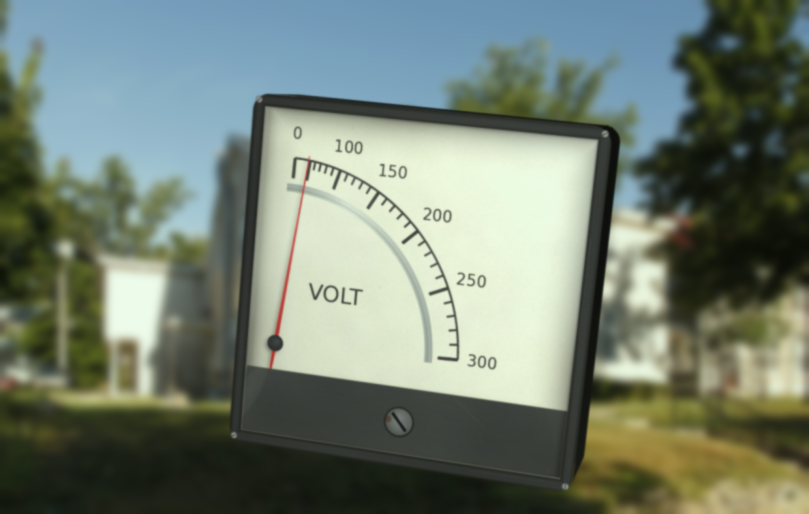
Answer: 50; V
